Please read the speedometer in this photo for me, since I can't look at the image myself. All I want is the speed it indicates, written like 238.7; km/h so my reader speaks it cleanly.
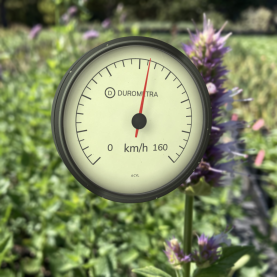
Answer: 85; km/h
